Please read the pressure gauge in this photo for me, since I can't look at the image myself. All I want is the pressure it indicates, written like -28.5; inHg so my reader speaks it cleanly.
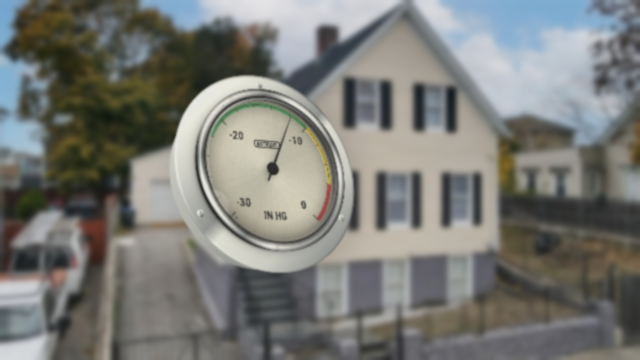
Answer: -12; inHg
